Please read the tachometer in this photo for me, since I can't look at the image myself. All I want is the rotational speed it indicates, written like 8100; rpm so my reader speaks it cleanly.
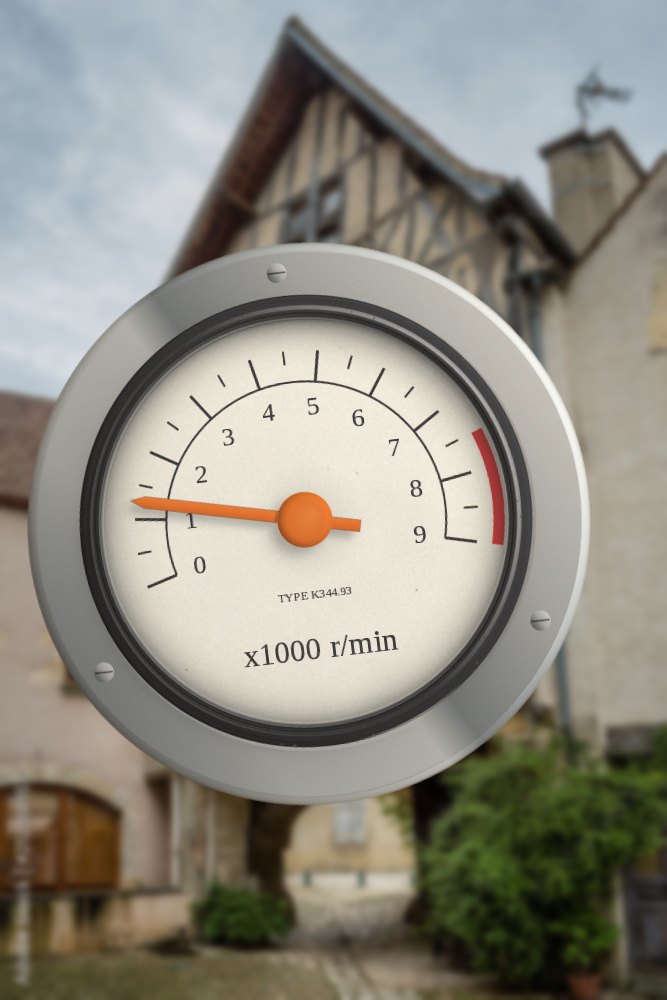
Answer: 1250; rpm
